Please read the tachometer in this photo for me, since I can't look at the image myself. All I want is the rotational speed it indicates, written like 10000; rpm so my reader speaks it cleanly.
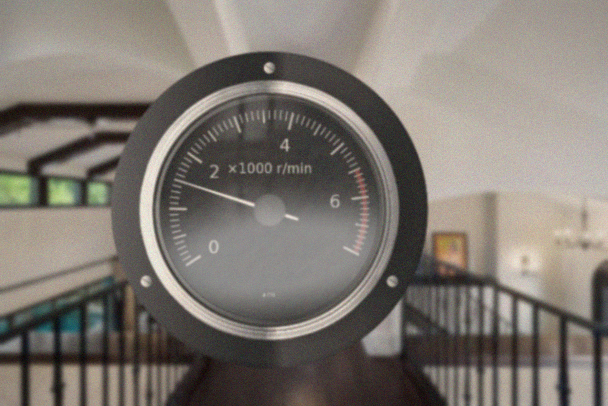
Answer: 1500; rpm
